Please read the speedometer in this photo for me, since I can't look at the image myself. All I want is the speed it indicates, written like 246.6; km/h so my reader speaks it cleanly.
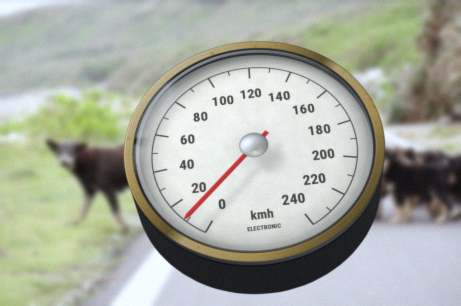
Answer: 10; km/h
